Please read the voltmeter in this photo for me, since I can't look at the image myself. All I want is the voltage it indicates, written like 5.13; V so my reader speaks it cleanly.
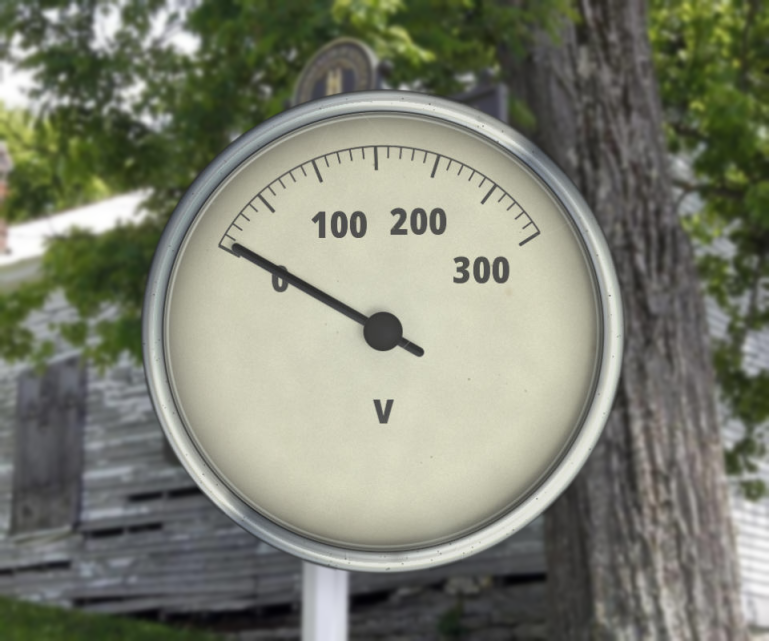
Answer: 5; V
